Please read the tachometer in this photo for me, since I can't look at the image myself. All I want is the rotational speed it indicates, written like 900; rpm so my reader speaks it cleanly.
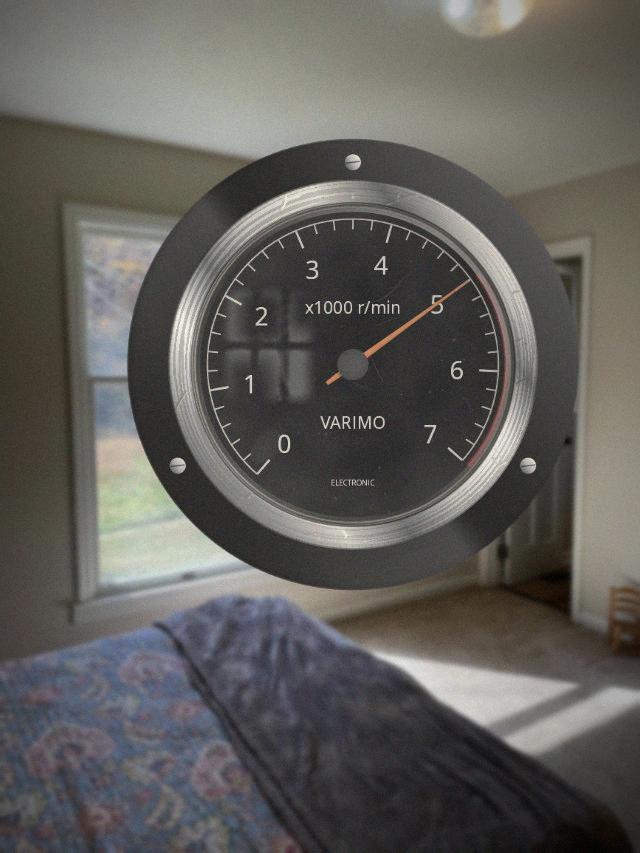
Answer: 5000; rpm
